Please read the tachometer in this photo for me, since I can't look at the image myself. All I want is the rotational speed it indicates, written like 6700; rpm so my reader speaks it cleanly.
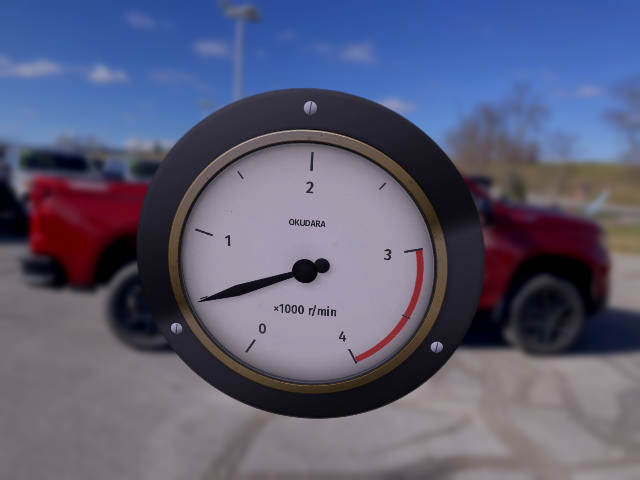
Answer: 500; rpm
